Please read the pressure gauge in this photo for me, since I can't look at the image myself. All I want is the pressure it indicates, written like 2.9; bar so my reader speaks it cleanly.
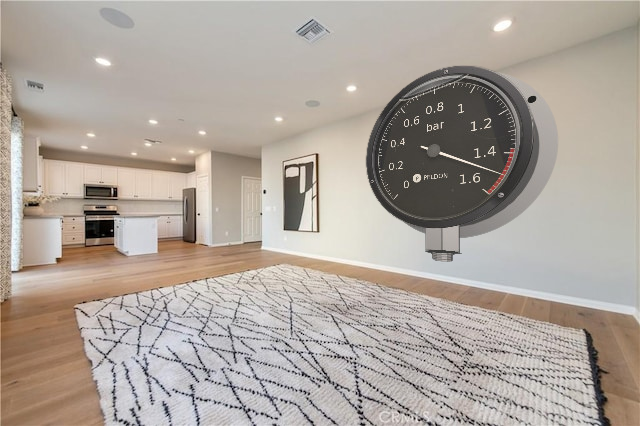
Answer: 1.5; bar
